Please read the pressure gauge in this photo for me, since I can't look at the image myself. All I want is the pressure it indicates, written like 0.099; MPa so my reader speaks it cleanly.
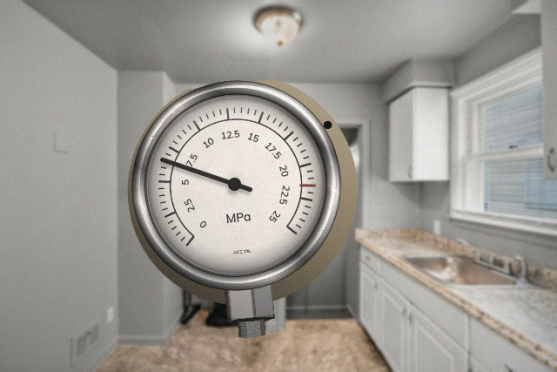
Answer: 6.5; MPa
